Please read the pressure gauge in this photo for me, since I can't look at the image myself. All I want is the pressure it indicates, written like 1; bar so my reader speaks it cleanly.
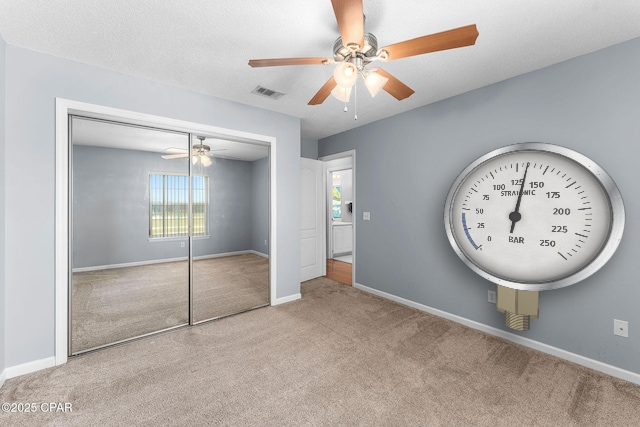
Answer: 135; bar
